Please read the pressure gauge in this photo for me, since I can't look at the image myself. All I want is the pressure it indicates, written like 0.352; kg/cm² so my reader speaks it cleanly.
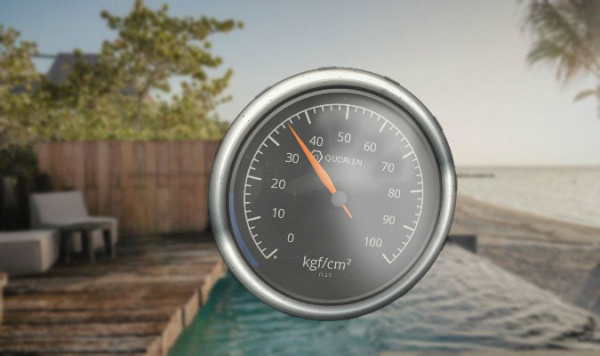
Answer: 35; kg/cm²
